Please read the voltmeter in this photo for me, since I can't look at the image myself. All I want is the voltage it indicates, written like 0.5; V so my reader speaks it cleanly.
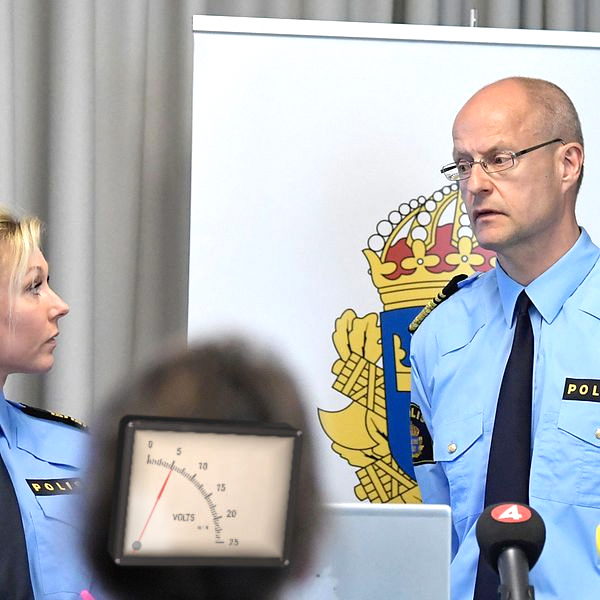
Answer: 5; V
